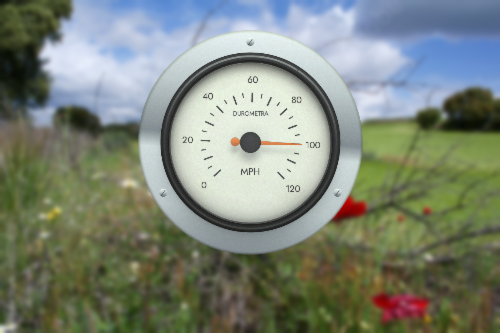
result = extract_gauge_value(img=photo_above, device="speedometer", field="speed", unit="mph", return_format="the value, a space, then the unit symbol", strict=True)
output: 100 mph
